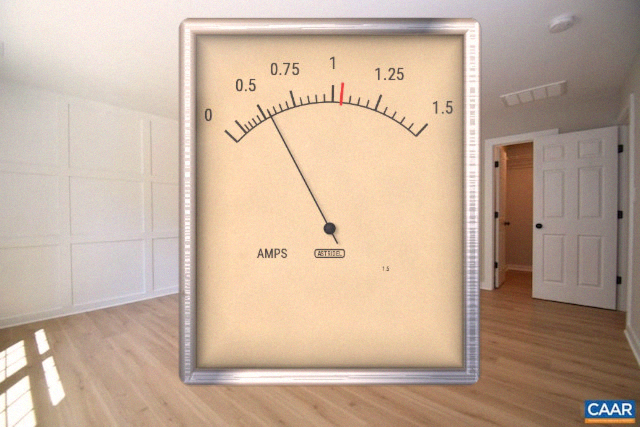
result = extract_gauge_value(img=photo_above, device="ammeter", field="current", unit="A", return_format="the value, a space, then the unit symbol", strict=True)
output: 0.55 A
